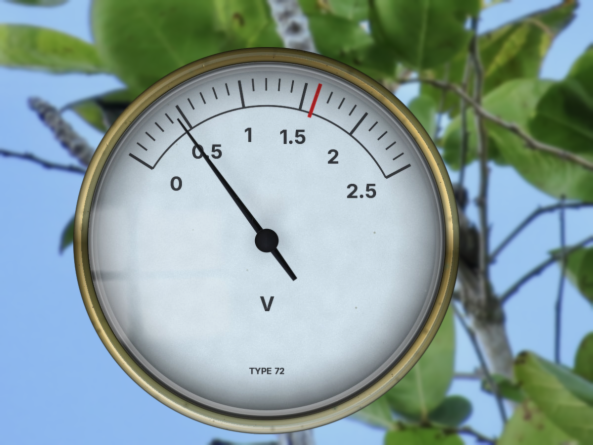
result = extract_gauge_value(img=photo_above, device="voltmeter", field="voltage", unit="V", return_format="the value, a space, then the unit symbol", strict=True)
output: 0.45 V
